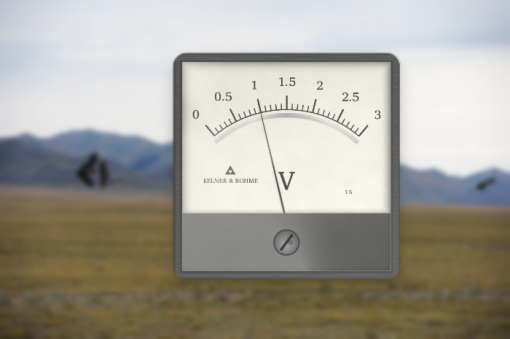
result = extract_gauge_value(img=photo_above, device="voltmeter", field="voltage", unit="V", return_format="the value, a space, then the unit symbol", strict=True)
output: 1 V
